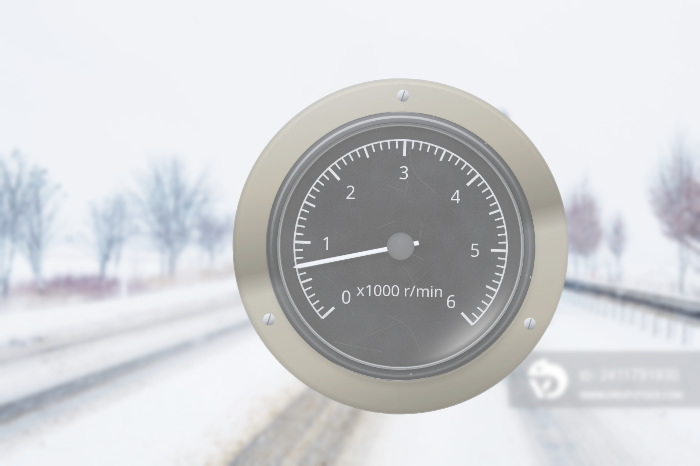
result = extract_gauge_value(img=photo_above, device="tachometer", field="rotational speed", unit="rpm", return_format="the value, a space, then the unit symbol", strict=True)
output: 700 rpm
